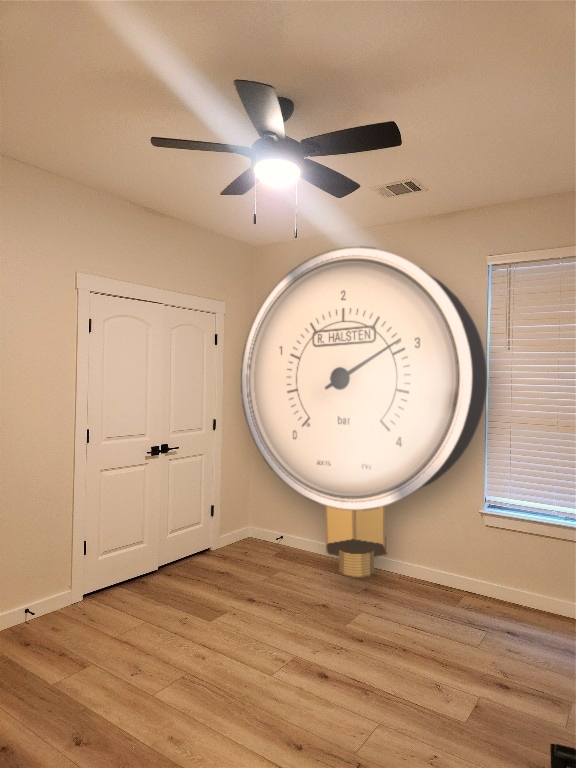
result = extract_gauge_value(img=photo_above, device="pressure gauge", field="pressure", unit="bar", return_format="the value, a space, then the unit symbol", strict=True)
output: 2.9 bar
